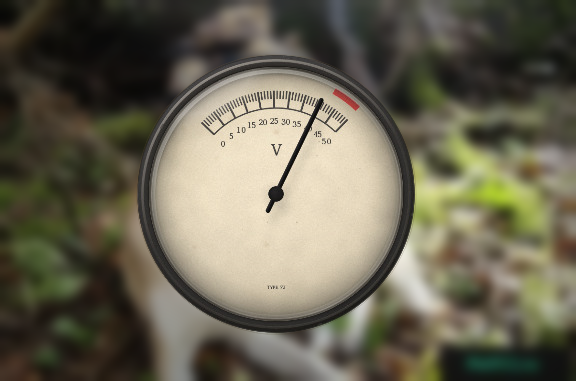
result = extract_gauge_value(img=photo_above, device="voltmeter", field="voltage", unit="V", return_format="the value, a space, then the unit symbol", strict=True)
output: 40 V
